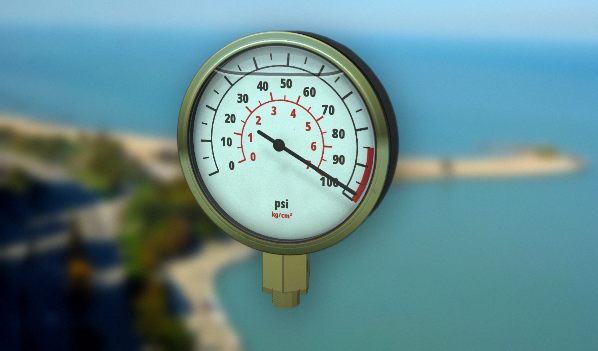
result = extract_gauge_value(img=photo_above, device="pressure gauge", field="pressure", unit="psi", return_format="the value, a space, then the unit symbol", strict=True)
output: 97.5 psi
